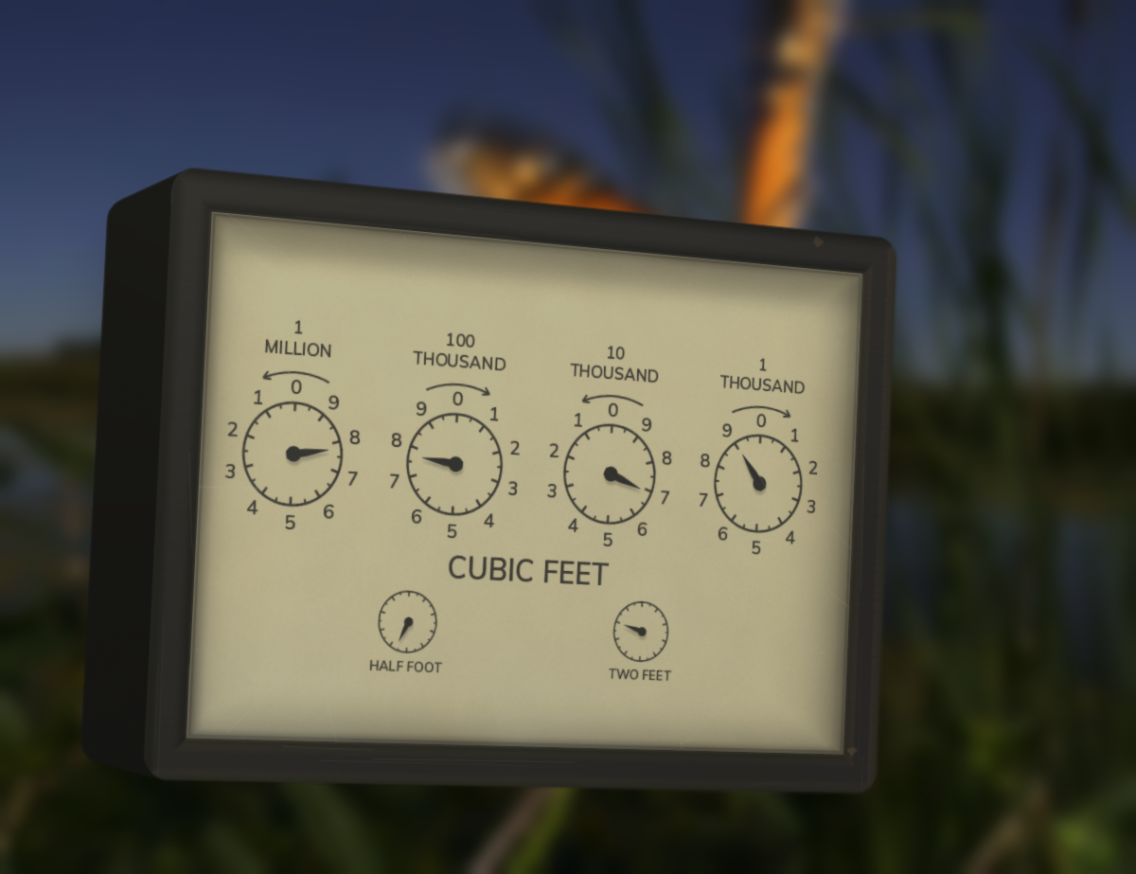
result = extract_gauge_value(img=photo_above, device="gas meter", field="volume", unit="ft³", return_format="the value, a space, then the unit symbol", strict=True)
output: 776900 ft³
